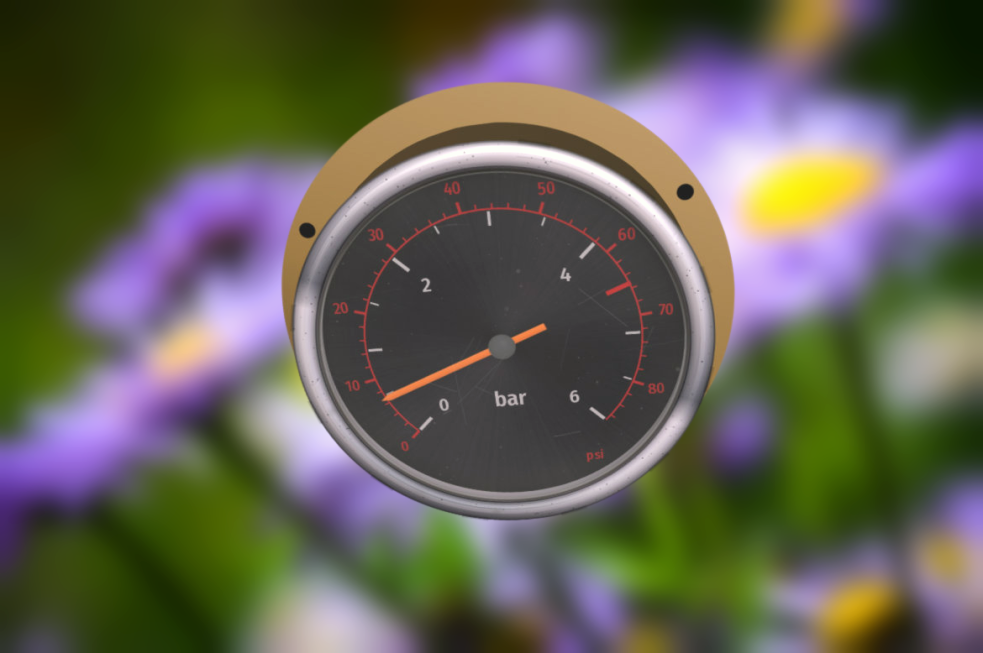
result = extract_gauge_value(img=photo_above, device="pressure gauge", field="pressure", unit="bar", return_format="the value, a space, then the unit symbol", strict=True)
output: 0.5 bar
